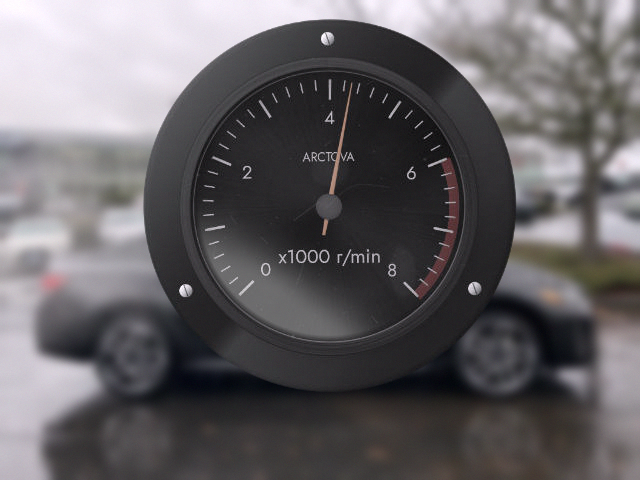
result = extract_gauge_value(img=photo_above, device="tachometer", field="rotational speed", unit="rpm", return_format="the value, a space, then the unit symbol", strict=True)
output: 4300 rpm
